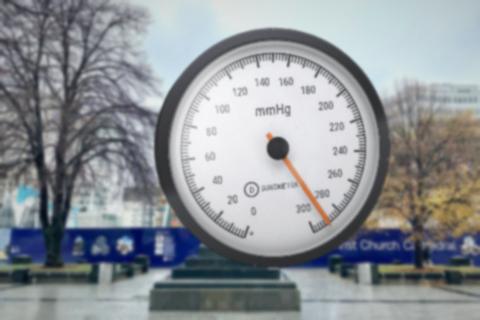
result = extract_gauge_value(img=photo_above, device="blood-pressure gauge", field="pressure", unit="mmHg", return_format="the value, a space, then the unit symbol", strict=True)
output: 290 mmHg
